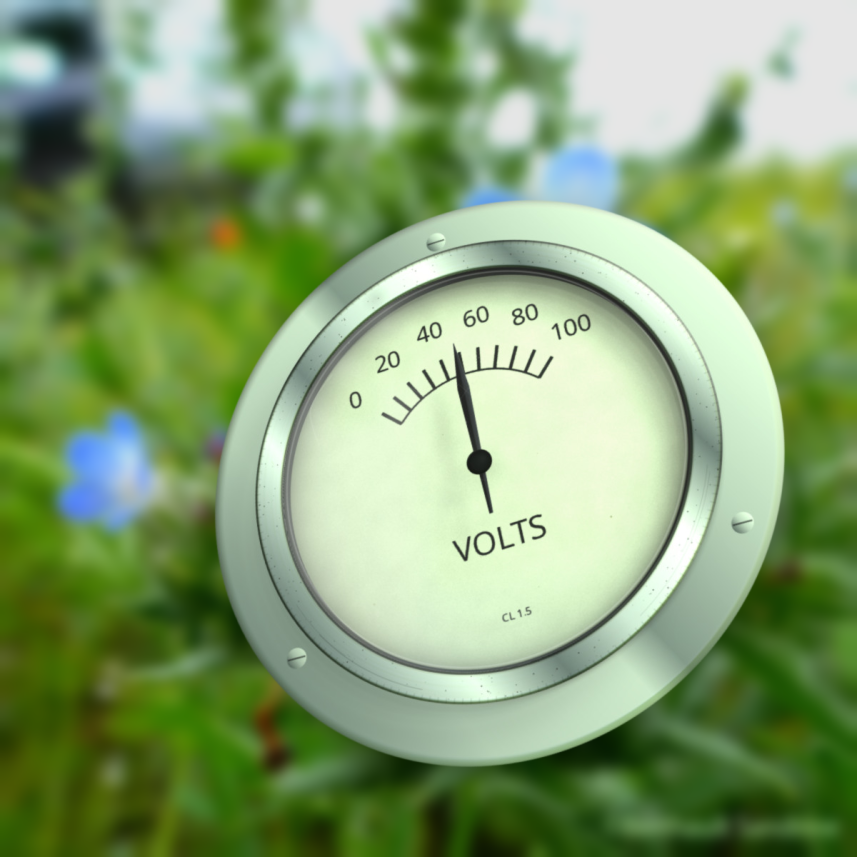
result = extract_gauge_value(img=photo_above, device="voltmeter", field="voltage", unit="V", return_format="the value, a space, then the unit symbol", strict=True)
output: 50 V
